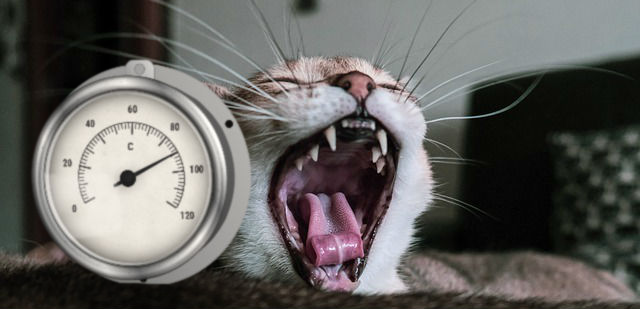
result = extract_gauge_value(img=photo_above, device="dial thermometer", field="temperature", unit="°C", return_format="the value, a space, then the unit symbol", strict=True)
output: 90 °C
